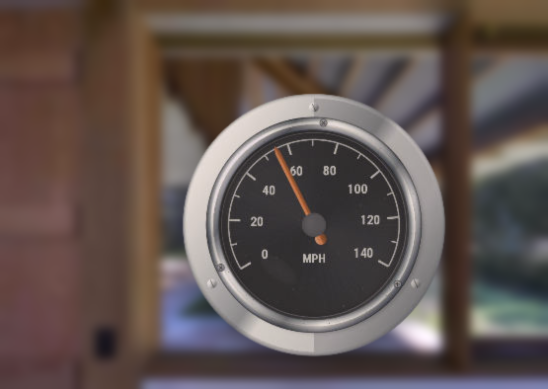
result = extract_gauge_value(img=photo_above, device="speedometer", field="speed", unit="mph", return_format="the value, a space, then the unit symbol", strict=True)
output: 55 mph
